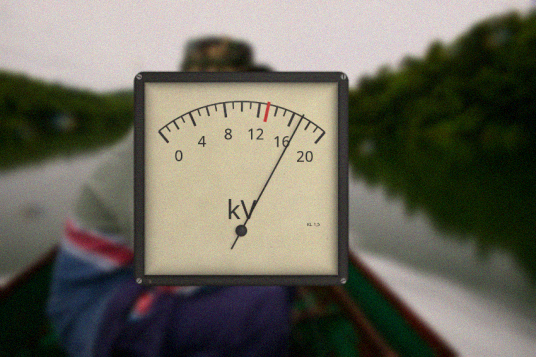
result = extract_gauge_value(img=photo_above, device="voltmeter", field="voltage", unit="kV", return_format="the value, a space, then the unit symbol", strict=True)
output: 17 kV
